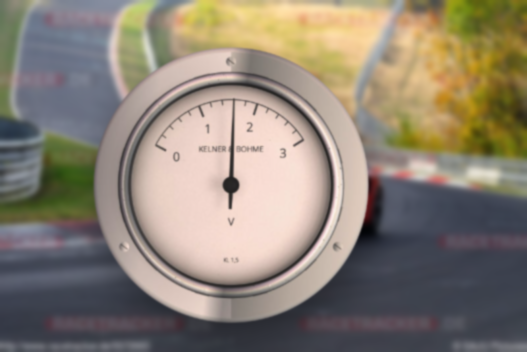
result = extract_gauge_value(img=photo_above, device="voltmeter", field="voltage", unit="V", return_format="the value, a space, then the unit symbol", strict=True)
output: 1.6 V
